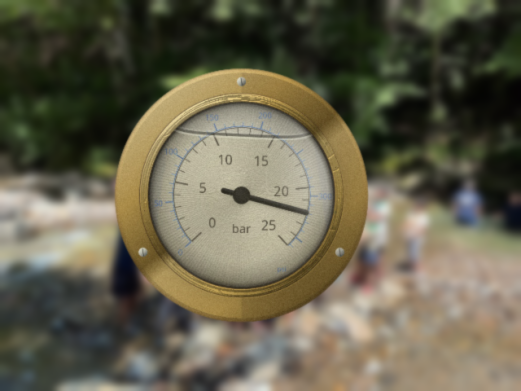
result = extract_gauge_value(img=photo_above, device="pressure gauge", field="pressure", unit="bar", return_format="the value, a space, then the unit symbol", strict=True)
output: 22 bar
